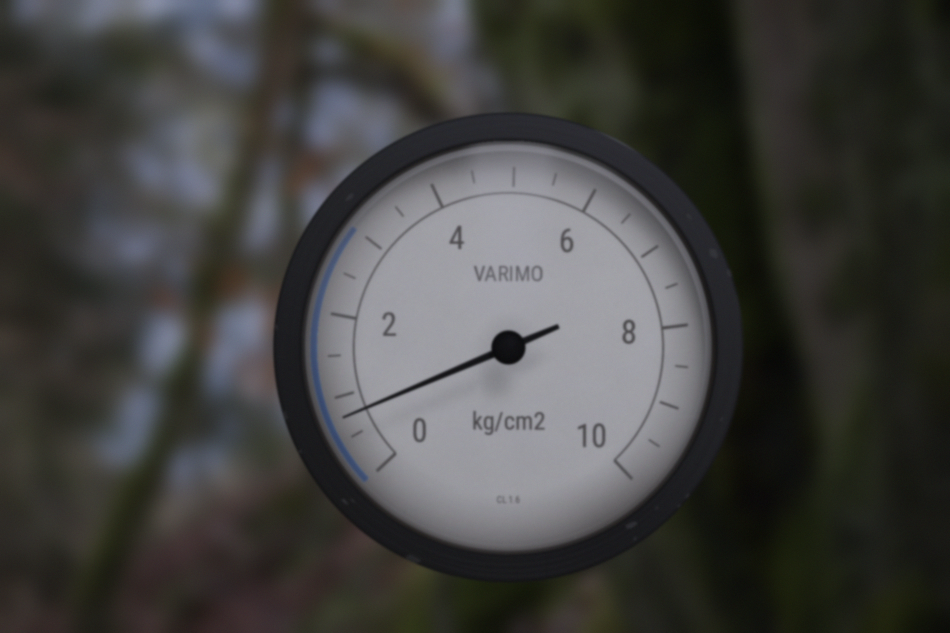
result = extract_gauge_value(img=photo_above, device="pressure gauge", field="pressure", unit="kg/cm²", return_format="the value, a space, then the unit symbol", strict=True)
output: 0.75 kg/cm²
